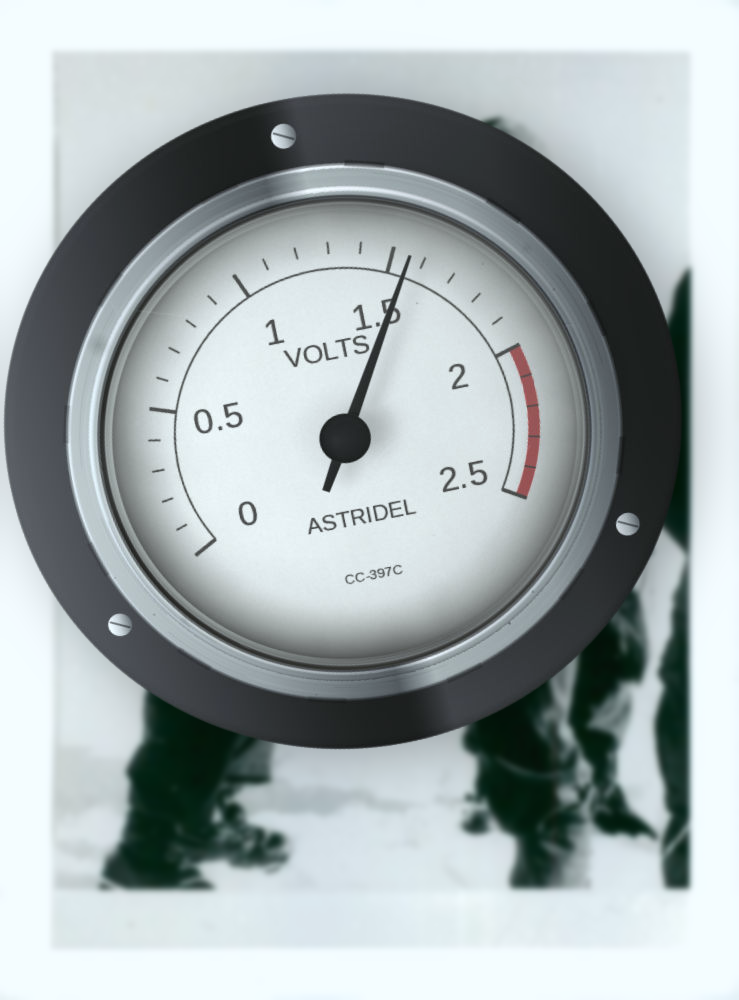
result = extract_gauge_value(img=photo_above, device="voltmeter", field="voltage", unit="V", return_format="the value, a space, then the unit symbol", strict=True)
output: 1.55 V
